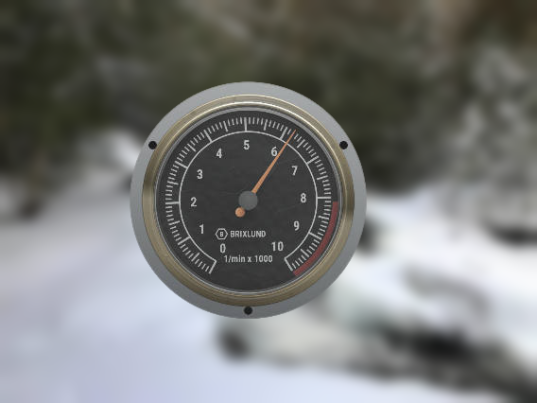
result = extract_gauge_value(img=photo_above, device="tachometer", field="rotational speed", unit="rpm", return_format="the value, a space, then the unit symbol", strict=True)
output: 6200 rpm
